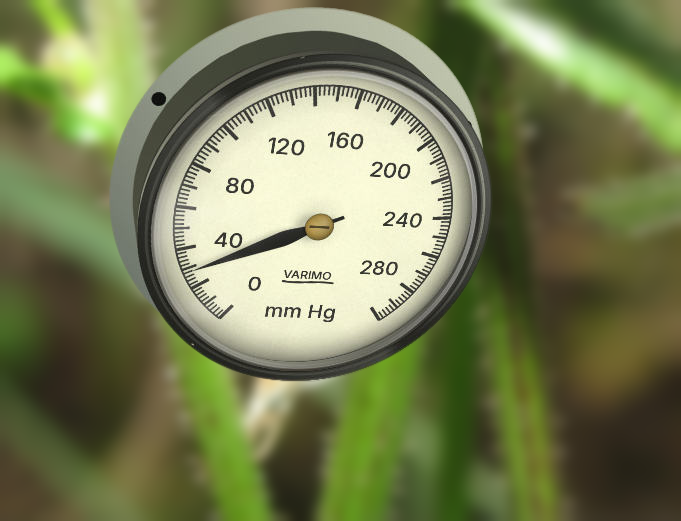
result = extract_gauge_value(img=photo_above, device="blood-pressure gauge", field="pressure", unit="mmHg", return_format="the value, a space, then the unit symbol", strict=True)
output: 30 mmHg
